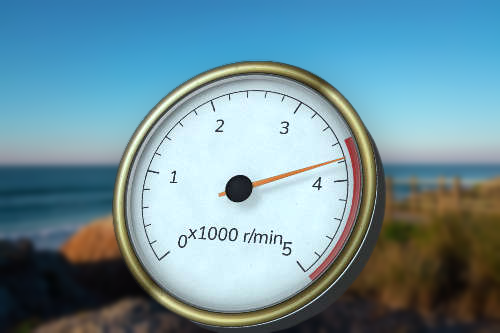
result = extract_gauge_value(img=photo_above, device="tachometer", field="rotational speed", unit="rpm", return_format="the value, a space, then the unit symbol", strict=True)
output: 3800 rpm
